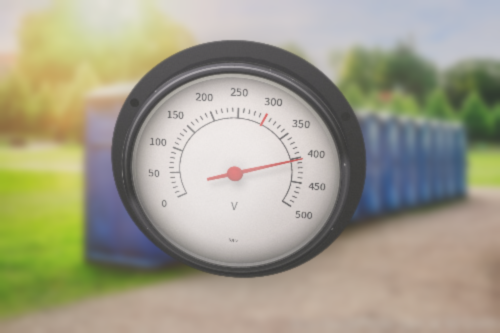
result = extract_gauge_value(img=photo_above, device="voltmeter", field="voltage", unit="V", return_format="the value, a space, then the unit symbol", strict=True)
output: 400 V
